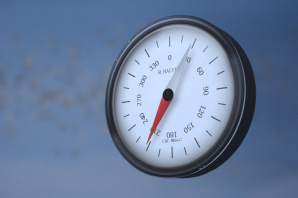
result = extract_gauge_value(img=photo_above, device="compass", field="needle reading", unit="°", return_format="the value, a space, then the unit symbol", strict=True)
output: 210 °
